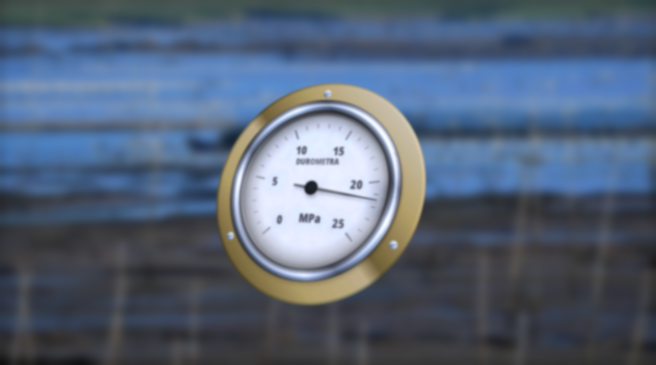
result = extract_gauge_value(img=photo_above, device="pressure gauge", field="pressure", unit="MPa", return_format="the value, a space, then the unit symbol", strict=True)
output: 21.5 MPa
